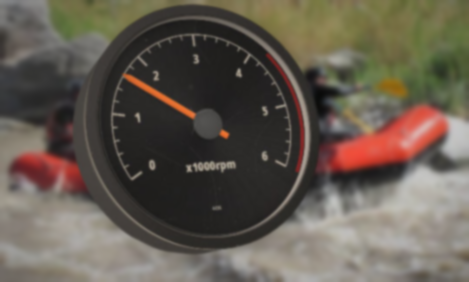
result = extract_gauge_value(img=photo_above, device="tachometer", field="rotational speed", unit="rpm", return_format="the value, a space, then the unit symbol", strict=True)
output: 1600 rpm
